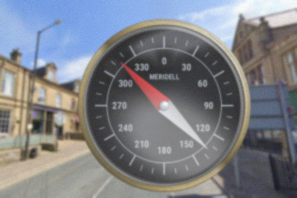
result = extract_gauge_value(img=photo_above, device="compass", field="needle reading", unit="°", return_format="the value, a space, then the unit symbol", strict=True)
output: 315 °
